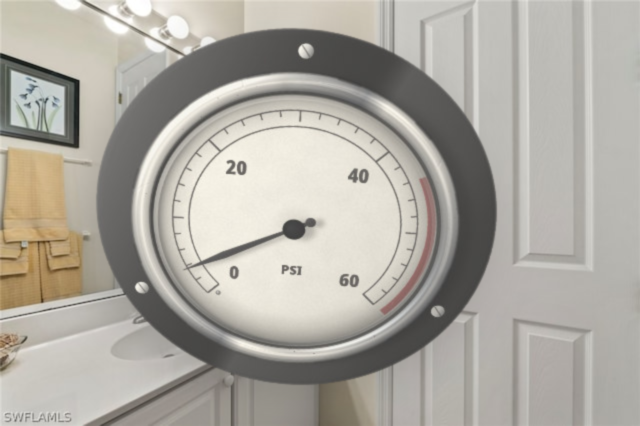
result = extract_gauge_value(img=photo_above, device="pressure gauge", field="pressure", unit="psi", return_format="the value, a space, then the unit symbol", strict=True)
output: 4 psi
